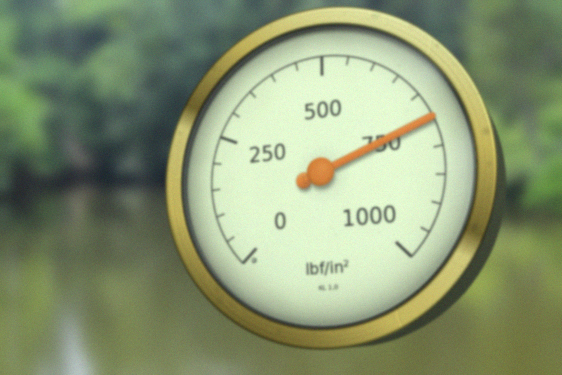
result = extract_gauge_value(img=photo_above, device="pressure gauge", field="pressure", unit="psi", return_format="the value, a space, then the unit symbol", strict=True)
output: 750 psi
